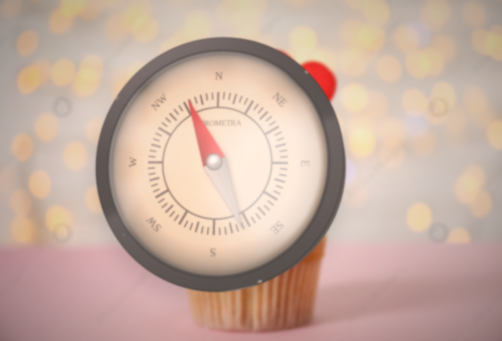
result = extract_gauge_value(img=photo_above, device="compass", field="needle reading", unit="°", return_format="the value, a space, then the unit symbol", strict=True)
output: 335 °
